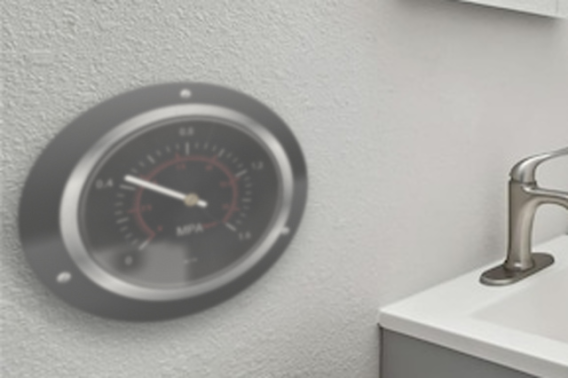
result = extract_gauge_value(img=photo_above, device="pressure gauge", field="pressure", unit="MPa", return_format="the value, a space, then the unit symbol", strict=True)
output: 0.45 MPa
